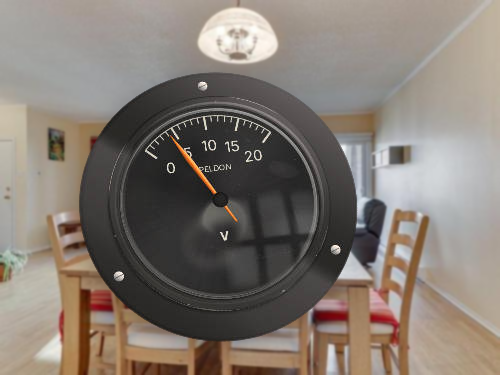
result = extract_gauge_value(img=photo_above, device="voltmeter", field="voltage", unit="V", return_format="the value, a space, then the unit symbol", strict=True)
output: 4 V
